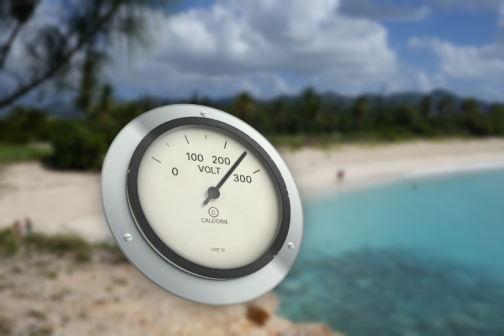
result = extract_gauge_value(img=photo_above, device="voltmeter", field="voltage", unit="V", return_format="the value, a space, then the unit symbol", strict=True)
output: 250 V
